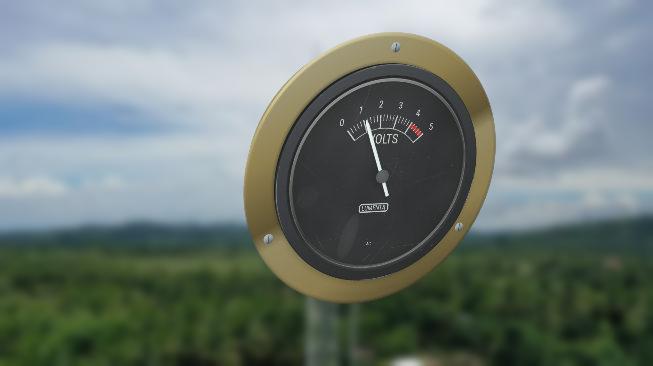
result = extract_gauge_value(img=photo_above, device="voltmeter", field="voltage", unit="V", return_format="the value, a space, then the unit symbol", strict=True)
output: 1 V
